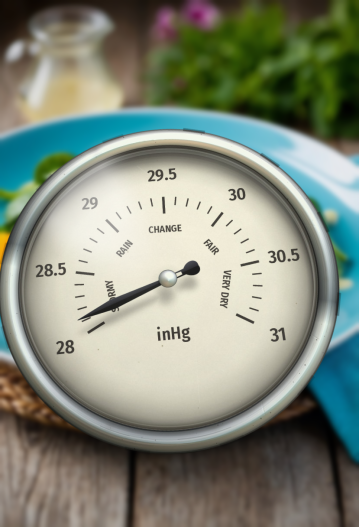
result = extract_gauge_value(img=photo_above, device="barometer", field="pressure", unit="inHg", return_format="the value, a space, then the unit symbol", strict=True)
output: 28.1 inHg
